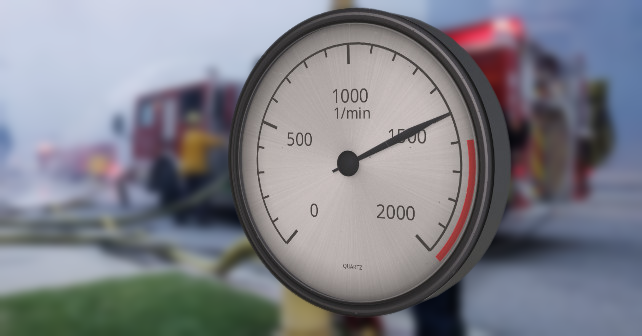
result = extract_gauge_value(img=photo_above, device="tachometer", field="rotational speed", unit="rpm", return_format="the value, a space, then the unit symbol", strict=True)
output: 1500 rpm
